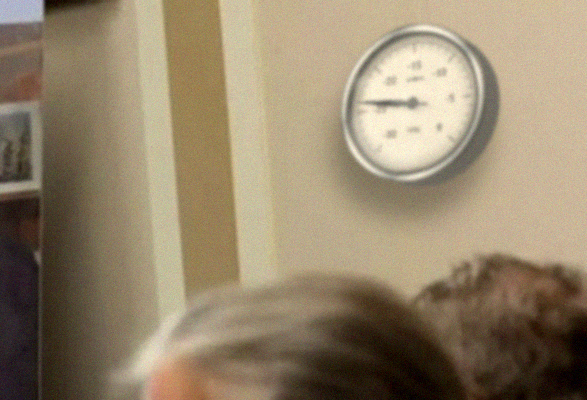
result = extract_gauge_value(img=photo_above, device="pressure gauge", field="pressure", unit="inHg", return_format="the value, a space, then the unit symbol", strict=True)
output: -24 inHg
